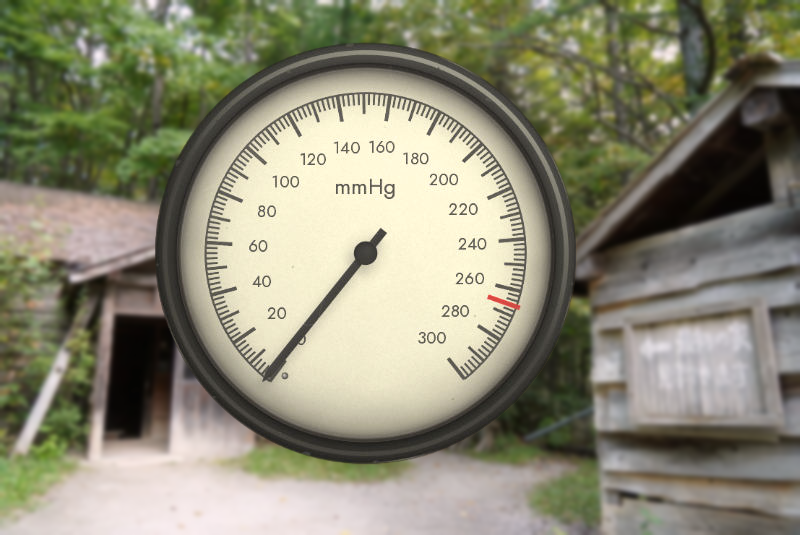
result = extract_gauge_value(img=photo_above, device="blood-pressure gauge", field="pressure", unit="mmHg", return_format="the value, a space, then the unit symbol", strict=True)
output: 2 mmHg
